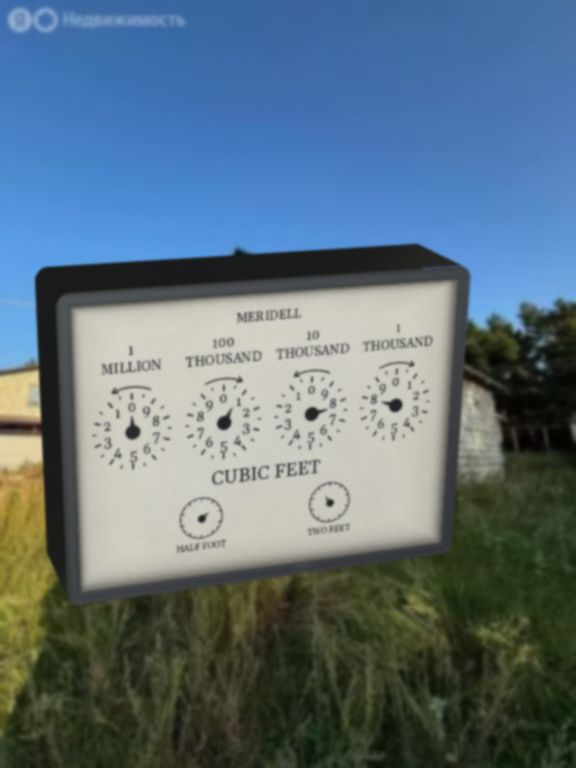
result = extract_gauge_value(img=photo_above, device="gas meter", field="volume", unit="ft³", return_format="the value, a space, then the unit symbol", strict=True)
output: 7800 ft³
